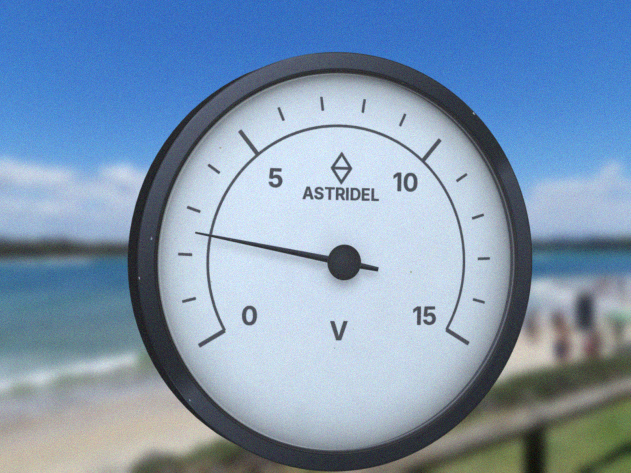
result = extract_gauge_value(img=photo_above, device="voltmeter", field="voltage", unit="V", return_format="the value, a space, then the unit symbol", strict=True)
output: 2.5 V
